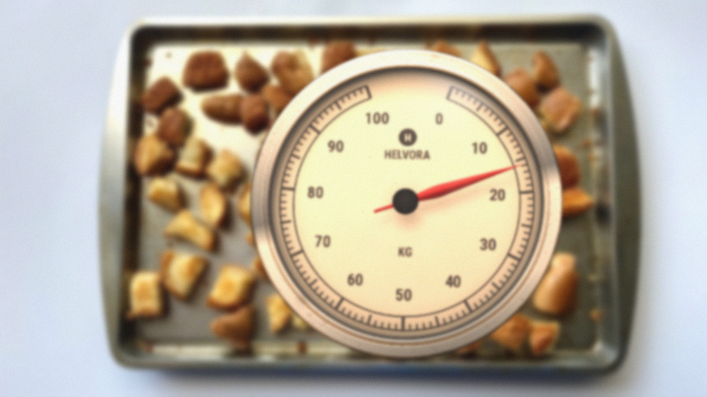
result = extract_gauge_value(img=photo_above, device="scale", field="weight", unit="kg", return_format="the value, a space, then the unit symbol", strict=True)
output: 16 kg
